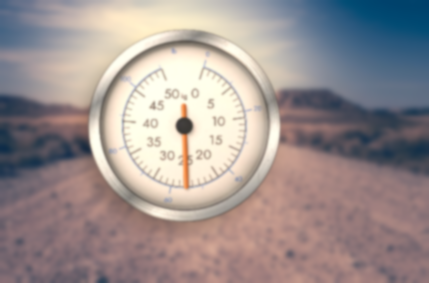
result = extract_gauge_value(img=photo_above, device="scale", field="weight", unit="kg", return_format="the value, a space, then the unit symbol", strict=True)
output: 25 kg
